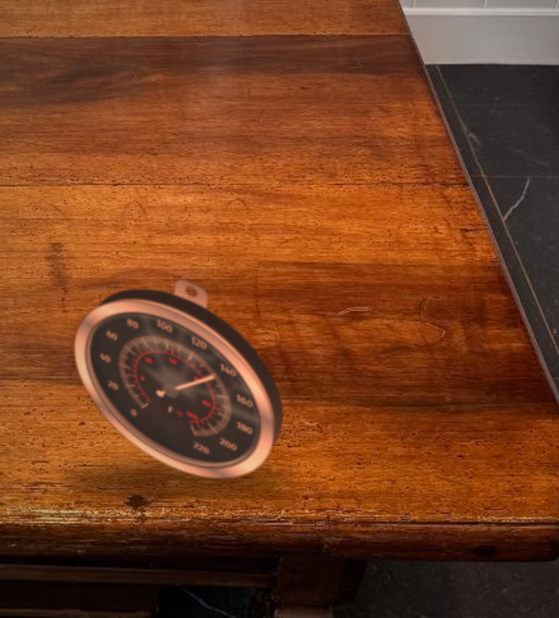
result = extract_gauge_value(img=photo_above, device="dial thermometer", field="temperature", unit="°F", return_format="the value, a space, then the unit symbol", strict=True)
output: 140 °F
